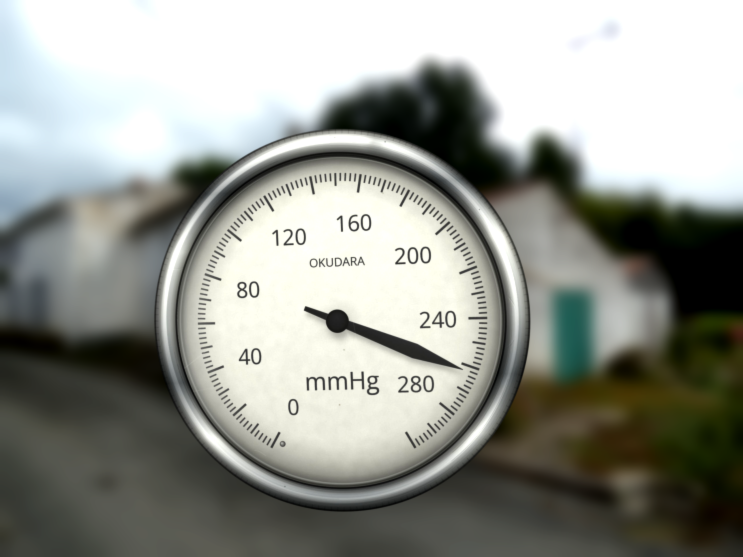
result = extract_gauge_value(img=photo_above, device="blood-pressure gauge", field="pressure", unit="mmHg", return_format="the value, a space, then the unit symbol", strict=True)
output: 262 mmHg
